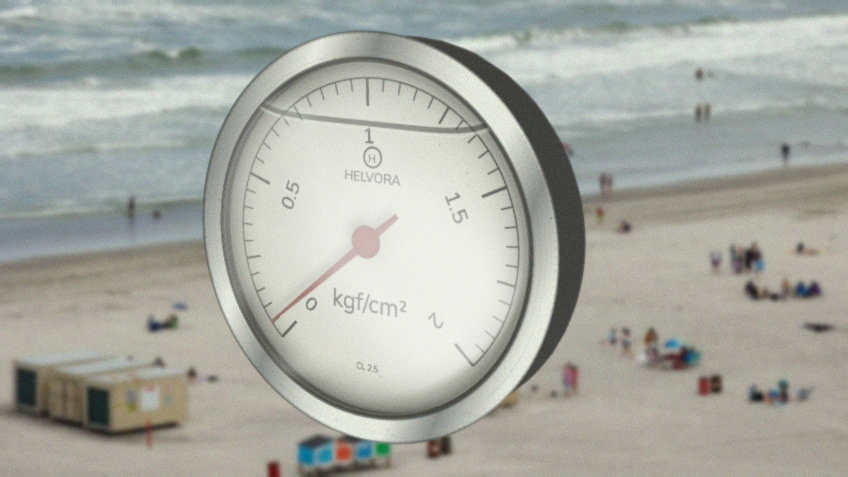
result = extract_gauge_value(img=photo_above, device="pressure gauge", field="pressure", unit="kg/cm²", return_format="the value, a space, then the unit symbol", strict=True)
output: 0.05 kg/cm²
